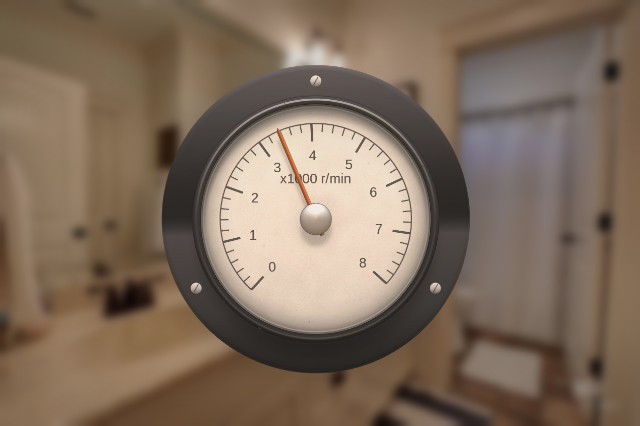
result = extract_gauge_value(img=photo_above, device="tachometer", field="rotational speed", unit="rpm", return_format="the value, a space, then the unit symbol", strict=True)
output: 3400 rpm
